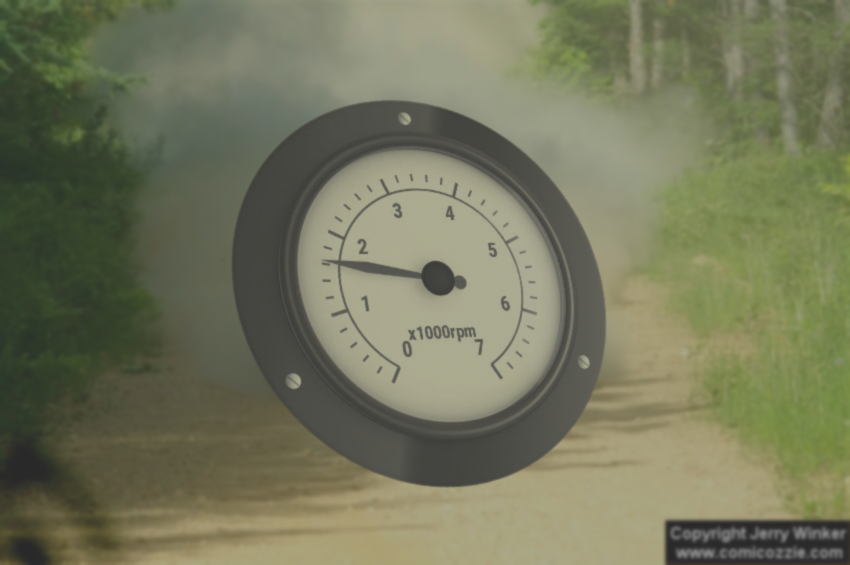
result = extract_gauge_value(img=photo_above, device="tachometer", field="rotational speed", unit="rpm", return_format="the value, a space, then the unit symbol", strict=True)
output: 1600 rpm
